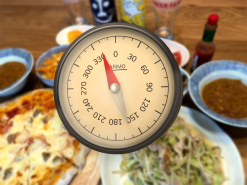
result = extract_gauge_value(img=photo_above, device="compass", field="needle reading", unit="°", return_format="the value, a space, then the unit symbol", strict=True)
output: 340 °
